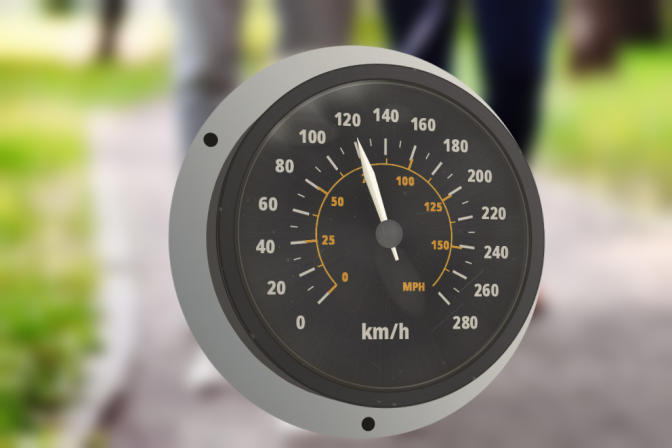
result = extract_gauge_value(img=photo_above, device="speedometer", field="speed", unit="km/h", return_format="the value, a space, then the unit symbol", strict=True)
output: 120 km/h
